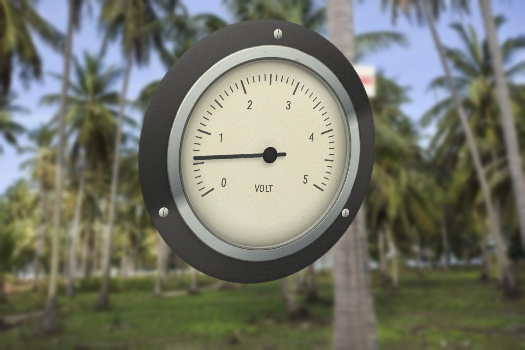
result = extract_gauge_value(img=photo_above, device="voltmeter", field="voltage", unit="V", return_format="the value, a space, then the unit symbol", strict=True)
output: 0.6 V
